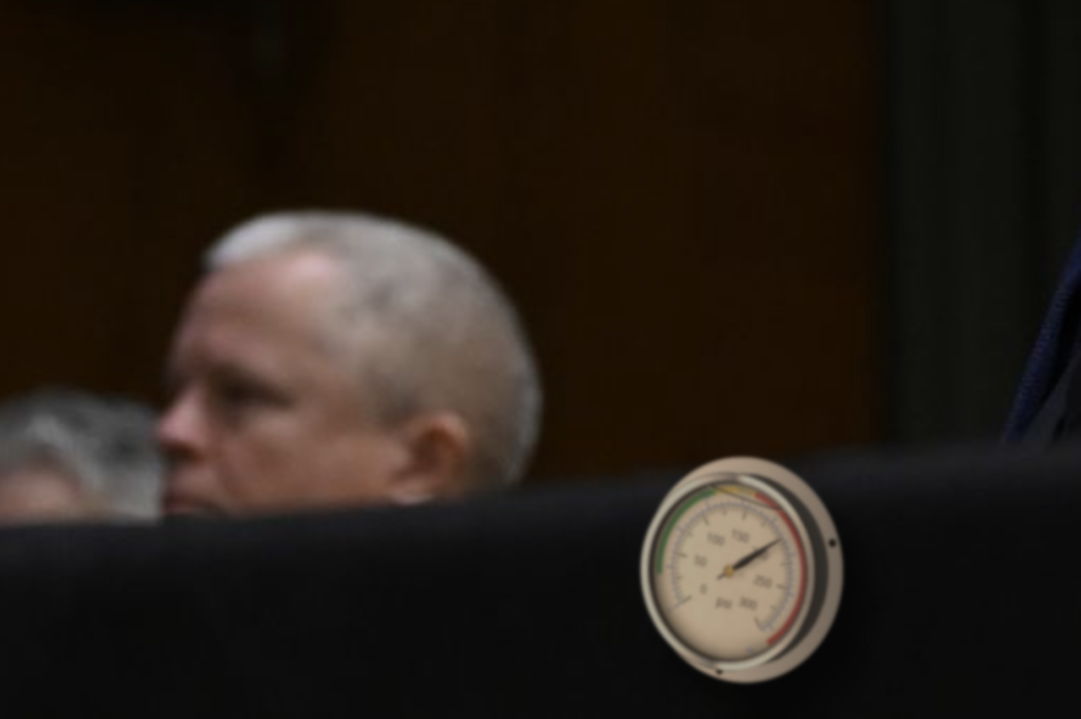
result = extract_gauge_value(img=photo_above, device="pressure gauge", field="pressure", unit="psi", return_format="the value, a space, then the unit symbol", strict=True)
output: 200 psi
